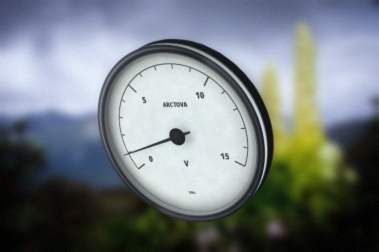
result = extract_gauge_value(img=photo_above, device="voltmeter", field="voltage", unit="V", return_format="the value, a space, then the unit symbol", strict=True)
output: 1 V
